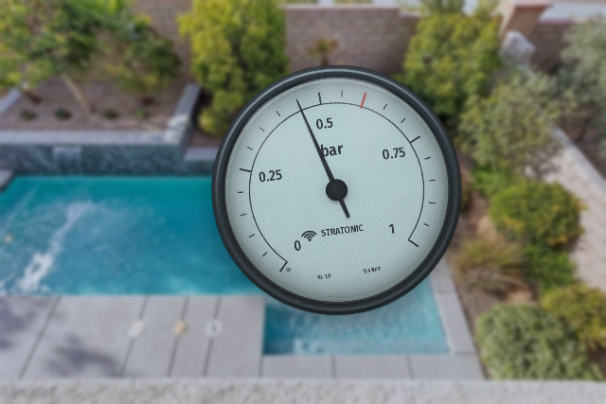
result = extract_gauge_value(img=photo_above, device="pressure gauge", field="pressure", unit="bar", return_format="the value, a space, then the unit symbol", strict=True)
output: 0.45 bar
